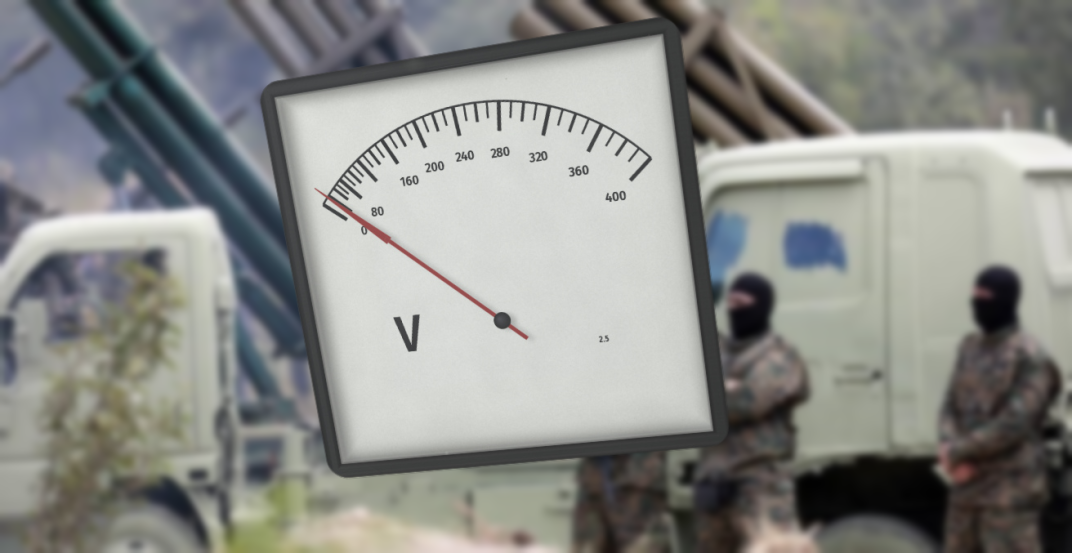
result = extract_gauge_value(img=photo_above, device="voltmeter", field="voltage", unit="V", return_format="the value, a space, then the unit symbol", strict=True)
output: 40 V
